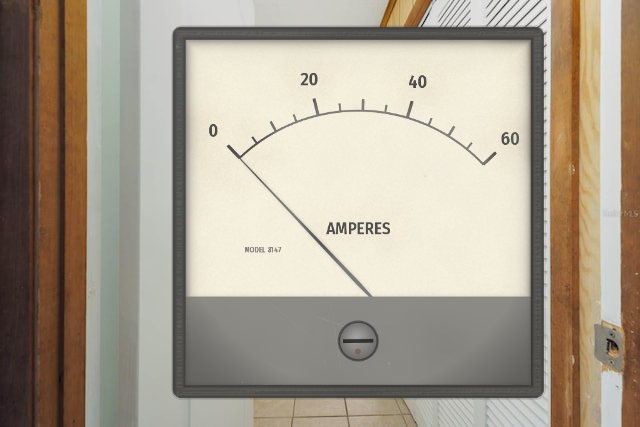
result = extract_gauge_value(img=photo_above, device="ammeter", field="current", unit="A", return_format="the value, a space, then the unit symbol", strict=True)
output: 0 A
